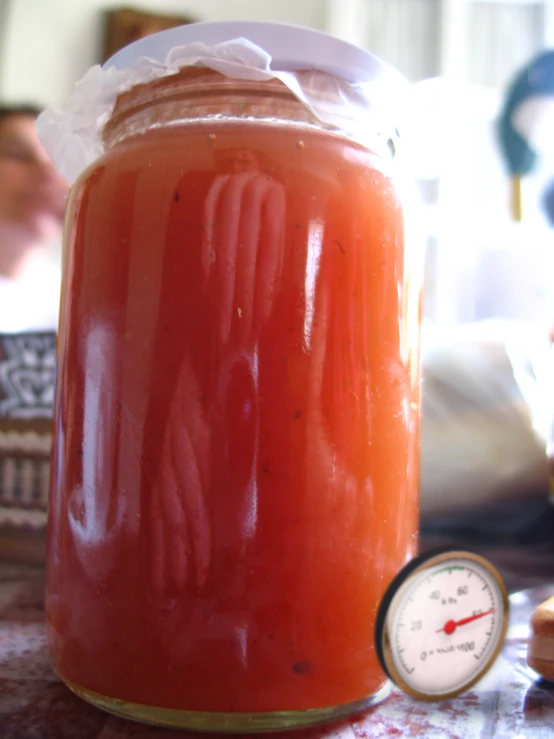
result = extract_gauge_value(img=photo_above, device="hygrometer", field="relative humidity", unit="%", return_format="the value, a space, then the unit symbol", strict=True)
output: 80 %
